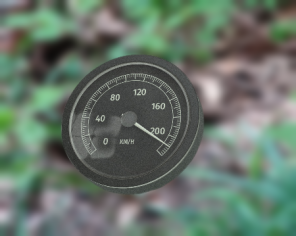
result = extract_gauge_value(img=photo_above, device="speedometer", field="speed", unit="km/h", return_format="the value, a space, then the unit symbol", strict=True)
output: 210 km/h
